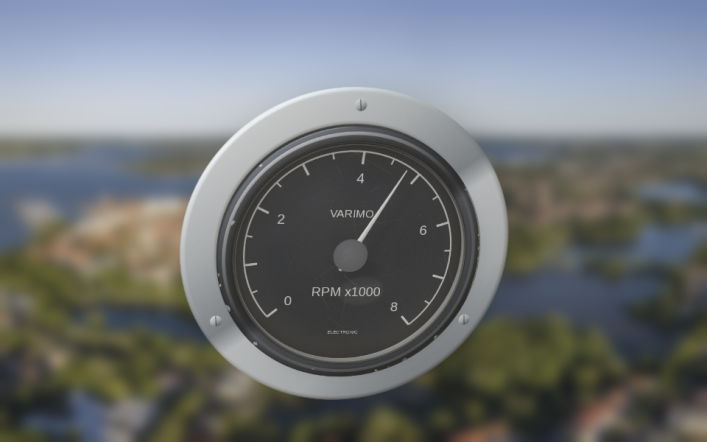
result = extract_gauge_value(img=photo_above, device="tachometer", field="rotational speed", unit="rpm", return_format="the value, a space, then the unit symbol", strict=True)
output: 4750 rpm
